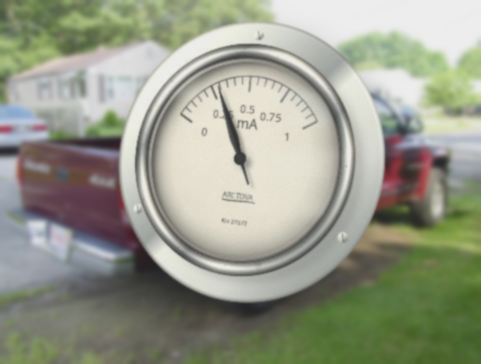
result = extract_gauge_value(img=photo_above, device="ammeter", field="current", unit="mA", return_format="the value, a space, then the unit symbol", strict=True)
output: 0.3 mA
